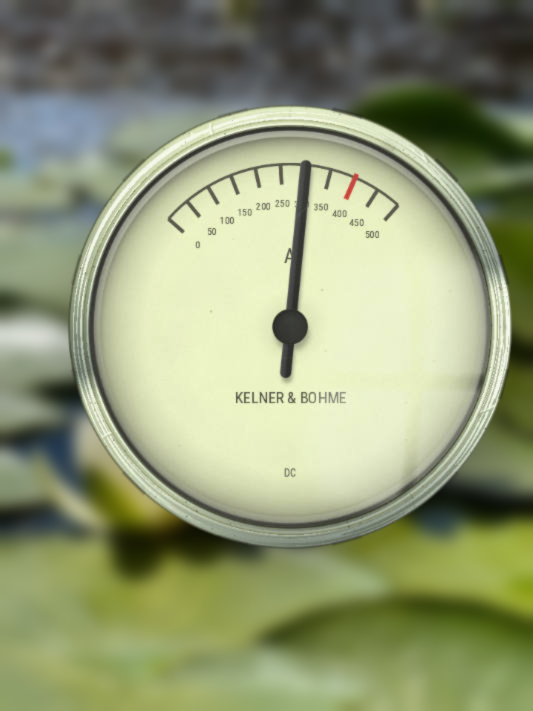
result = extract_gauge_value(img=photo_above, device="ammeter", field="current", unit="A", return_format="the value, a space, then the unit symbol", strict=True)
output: 300 A
